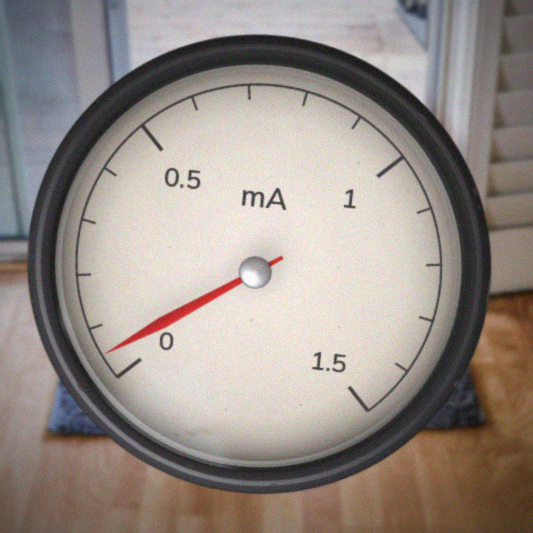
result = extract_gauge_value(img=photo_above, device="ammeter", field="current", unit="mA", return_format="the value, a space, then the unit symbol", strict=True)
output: 0.05 mA
